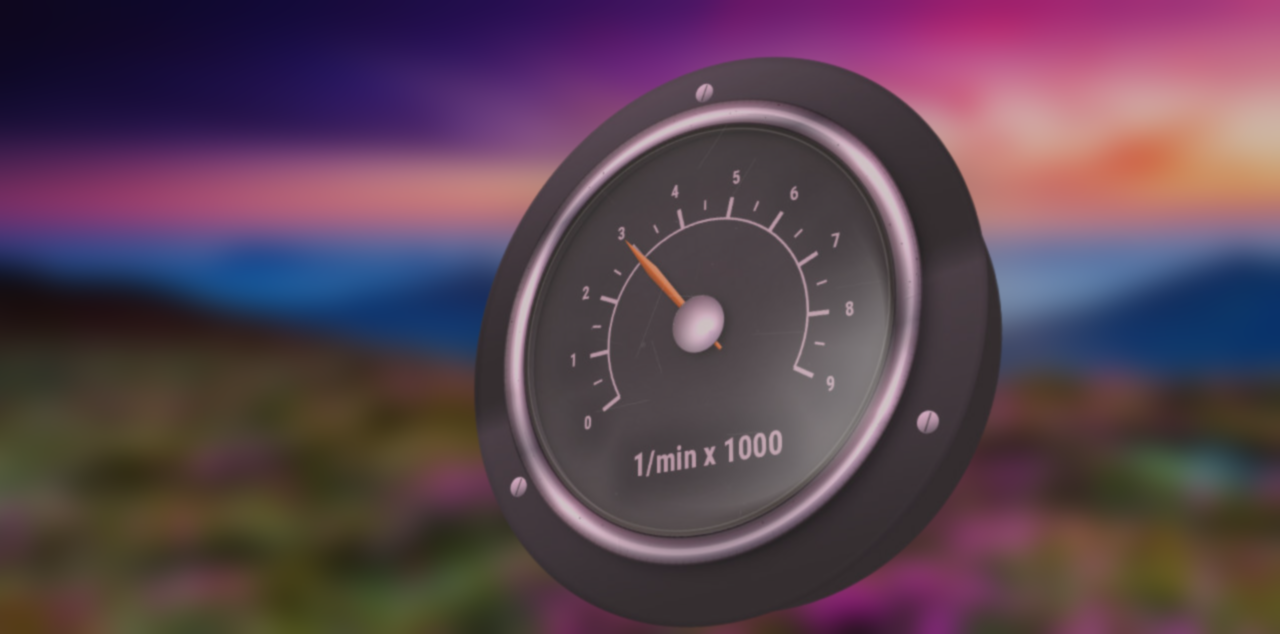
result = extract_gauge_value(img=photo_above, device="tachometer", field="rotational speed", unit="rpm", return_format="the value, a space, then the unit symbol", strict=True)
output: 3000 rpm
